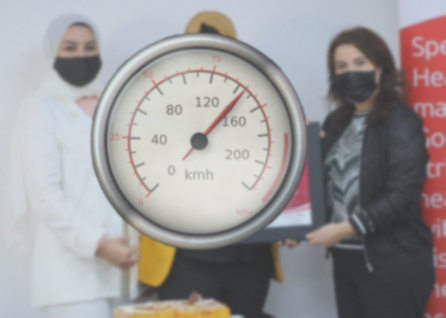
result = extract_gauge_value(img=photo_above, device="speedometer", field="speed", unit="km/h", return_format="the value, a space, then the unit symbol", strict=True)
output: 145 km/h
